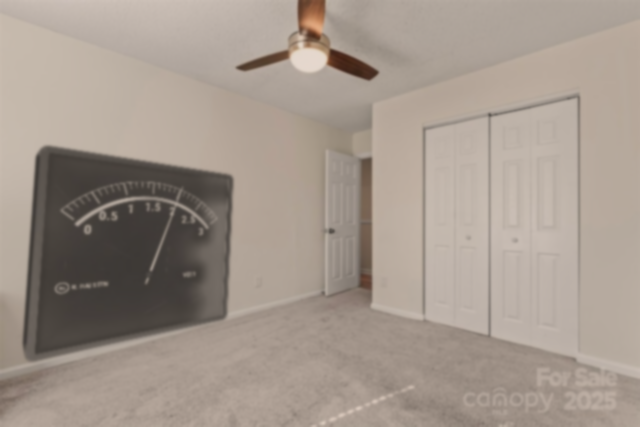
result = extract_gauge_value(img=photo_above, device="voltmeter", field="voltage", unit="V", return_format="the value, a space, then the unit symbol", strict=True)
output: 2 V
